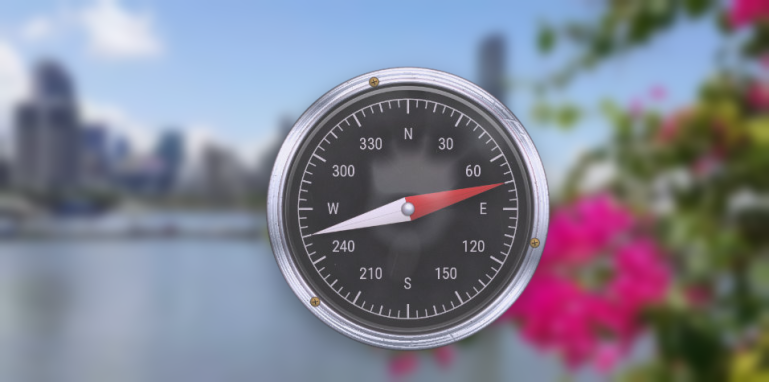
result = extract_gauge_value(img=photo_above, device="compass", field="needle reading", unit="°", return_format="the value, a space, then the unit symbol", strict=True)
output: 75 °
